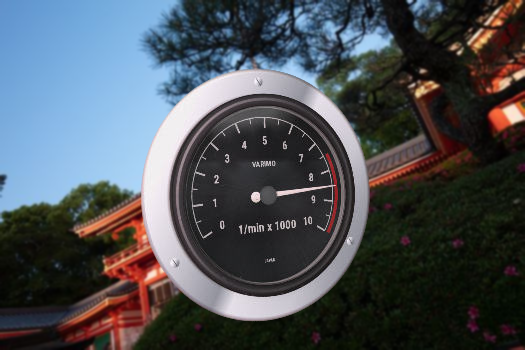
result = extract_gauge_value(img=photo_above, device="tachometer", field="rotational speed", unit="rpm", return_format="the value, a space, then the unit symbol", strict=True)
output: 8500 rpm
